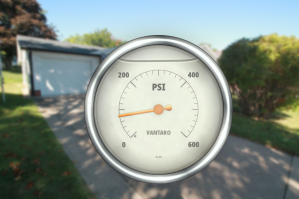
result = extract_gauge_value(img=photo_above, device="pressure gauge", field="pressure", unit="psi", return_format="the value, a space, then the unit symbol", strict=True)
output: 80 psi
